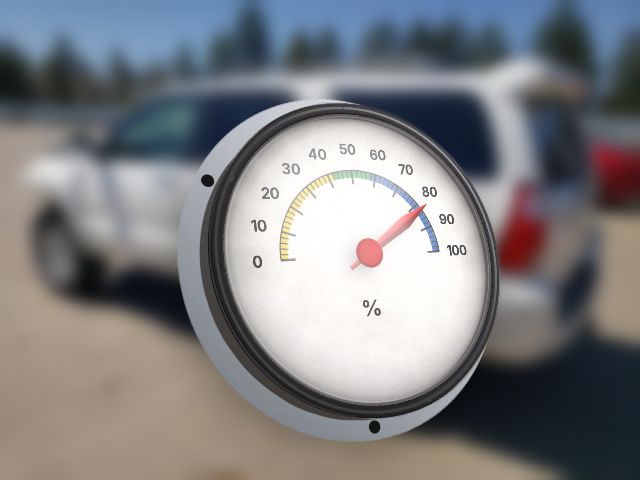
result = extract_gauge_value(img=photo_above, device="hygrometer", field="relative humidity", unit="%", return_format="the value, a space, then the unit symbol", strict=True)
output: 82 %
